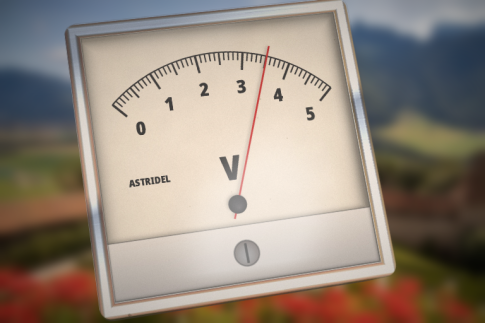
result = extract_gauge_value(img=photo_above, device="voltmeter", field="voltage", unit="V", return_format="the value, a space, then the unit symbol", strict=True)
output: 3.5 V
